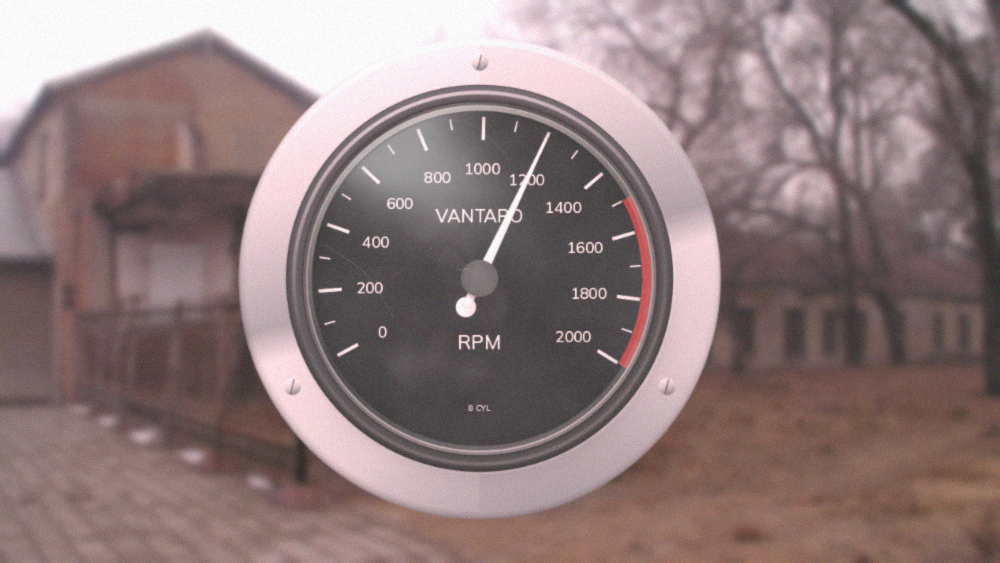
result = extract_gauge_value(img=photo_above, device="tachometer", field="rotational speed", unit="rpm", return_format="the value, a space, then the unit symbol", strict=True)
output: 1200 rpm
